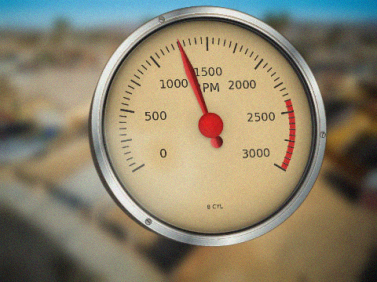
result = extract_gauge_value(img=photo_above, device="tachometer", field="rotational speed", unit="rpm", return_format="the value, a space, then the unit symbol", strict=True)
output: 1250 rpm
